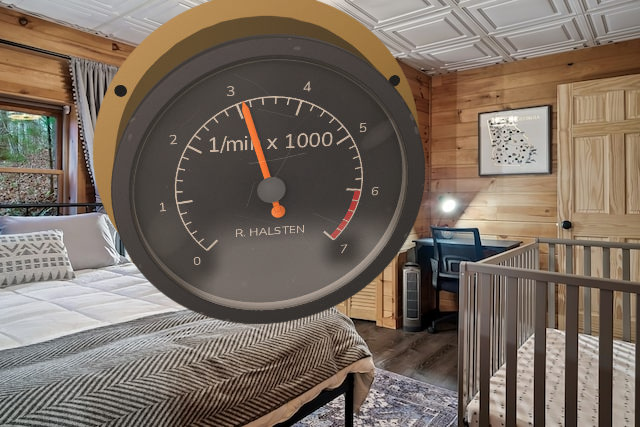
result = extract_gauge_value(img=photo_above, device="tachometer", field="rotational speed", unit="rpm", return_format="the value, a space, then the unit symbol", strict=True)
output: 3100 rpm
